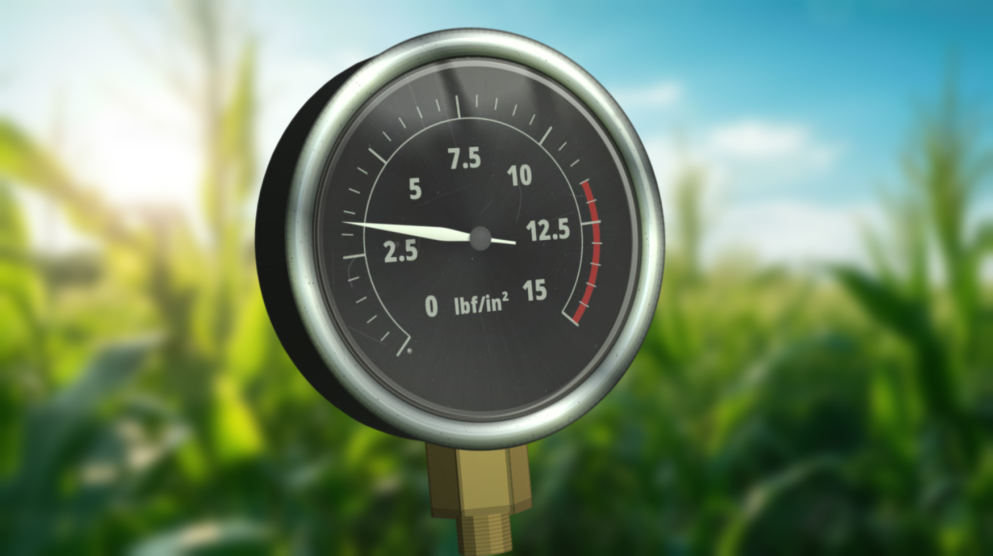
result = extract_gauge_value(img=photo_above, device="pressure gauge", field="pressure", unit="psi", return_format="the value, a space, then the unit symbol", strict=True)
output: 3.25 psi
